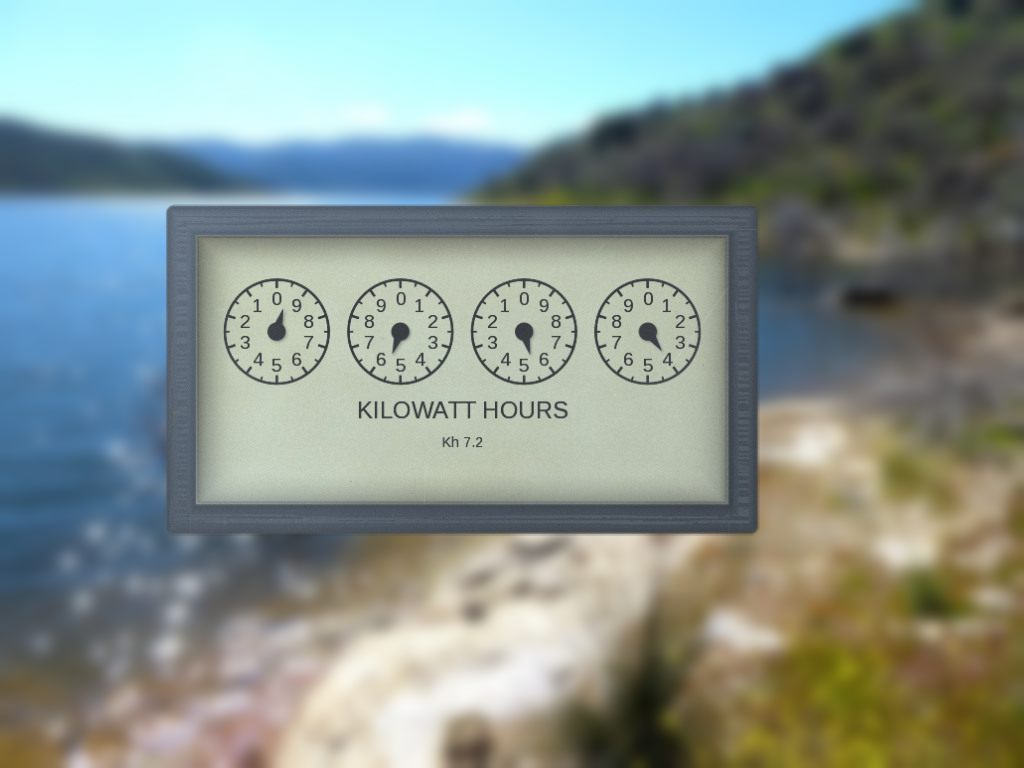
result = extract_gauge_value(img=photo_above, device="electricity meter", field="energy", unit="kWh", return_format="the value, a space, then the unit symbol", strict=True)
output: 9554 kWh
